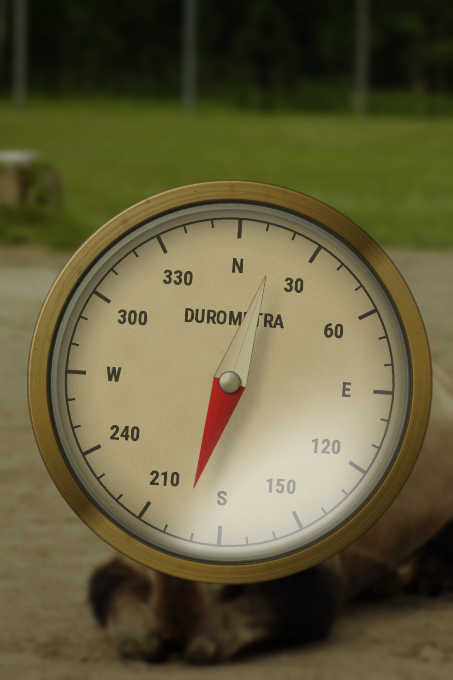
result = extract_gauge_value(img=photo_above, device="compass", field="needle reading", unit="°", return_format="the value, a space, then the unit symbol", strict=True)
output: 195 °
